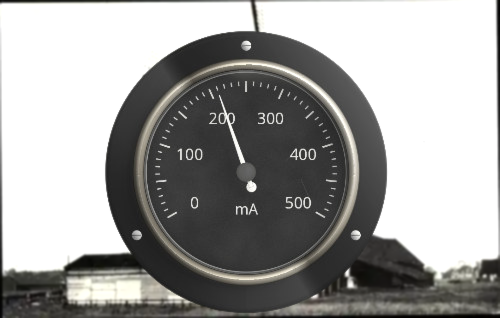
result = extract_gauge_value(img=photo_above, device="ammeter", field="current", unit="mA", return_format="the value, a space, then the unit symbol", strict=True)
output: 210 mA
